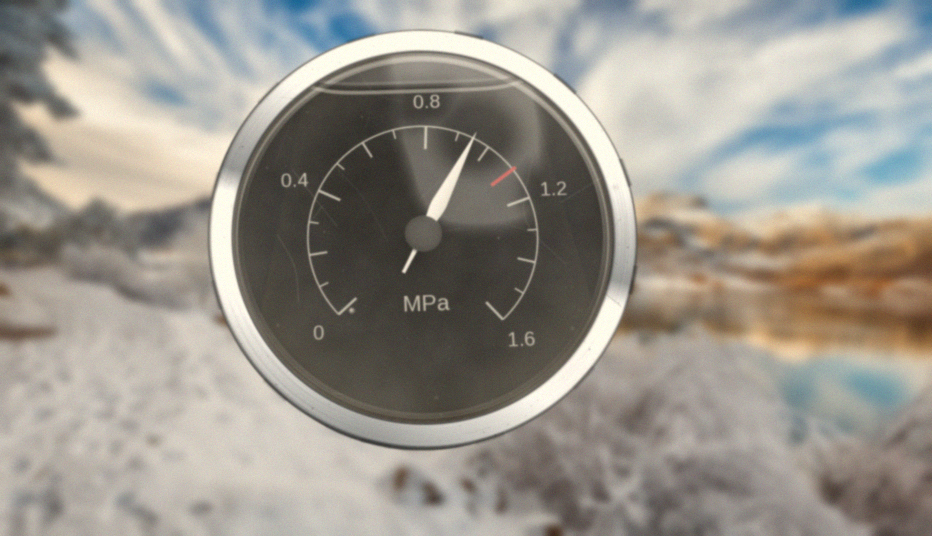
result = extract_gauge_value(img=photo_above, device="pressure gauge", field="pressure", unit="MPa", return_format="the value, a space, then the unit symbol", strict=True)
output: 0.95 MPa
